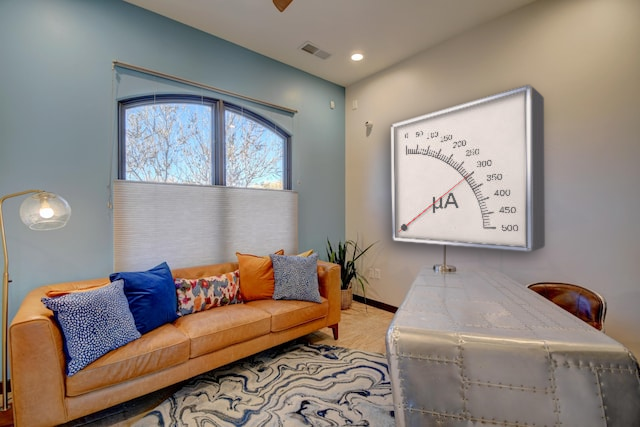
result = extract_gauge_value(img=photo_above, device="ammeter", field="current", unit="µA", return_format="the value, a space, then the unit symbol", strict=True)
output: 300 µA
